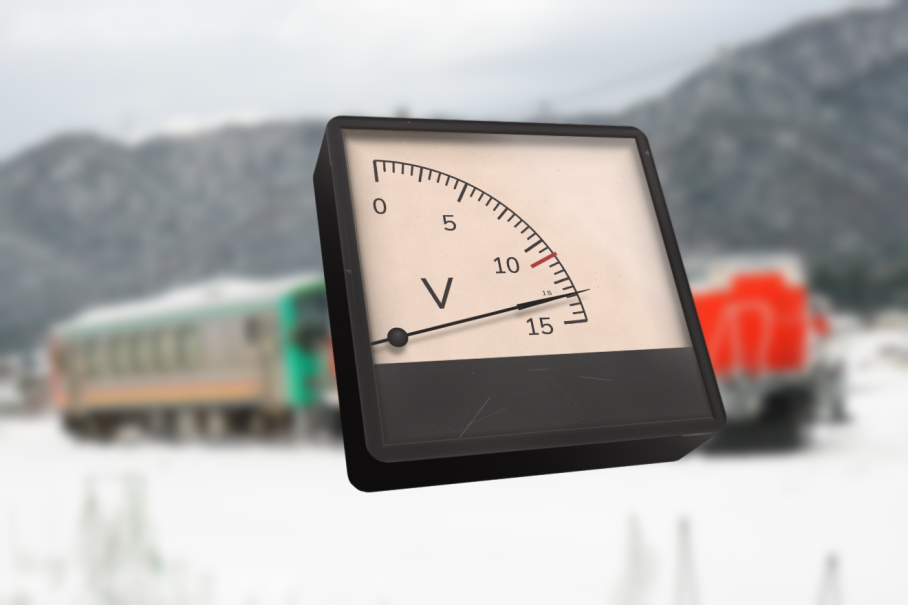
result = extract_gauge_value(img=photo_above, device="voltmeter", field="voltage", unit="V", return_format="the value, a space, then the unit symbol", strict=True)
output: 13.5 V
